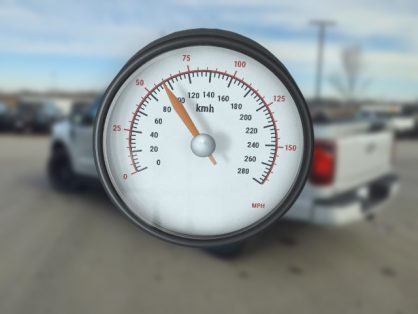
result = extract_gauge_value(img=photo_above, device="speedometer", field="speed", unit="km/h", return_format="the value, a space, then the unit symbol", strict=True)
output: 96 km/h
